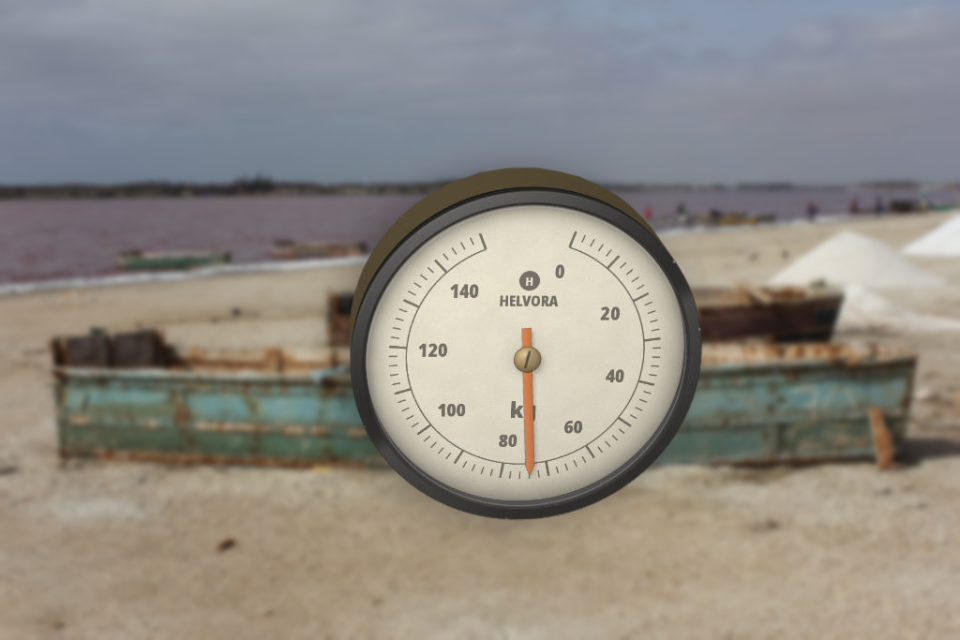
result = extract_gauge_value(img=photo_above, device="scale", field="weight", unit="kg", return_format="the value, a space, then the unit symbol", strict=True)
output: 74 kg
